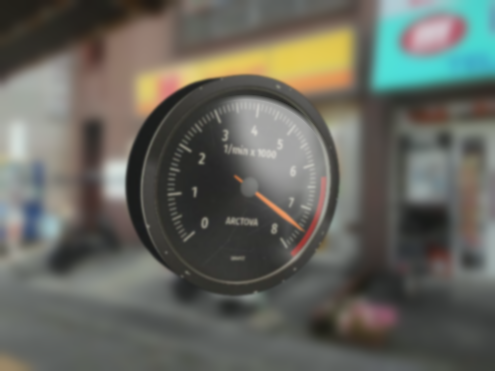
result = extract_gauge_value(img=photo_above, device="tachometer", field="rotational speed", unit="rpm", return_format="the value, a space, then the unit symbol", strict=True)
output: 7500 rpm
